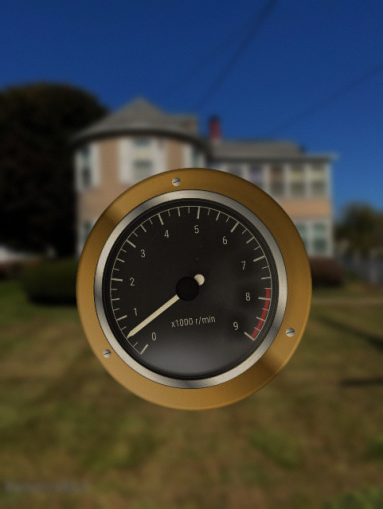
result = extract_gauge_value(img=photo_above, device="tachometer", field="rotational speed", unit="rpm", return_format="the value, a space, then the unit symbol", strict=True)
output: 500 rpm
